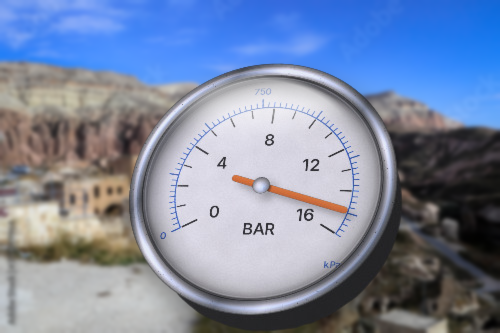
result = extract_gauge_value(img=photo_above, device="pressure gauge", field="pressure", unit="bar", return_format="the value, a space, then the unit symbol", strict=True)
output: 15 bar
